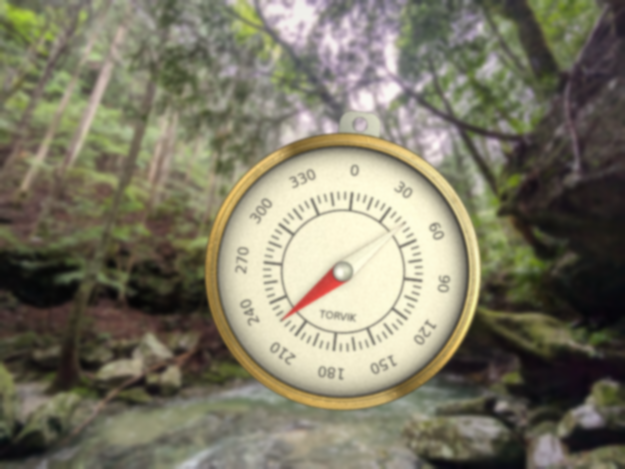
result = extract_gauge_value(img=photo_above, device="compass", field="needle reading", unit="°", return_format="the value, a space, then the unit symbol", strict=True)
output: 225 °
